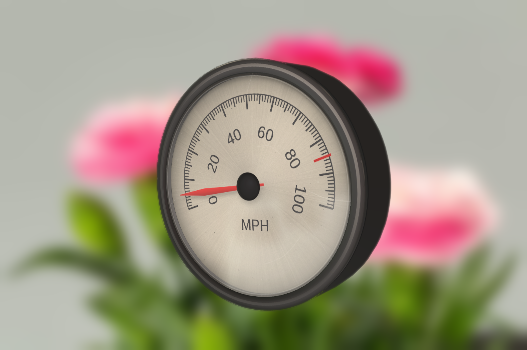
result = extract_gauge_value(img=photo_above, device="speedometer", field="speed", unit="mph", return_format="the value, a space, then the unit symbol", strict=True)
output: 5 mph
